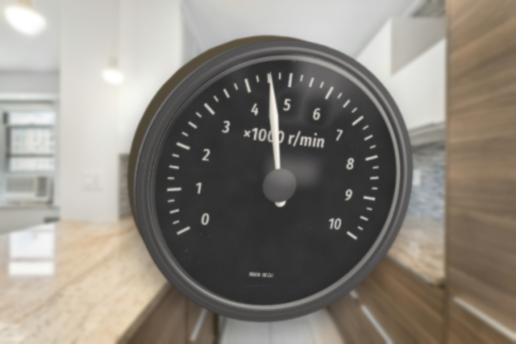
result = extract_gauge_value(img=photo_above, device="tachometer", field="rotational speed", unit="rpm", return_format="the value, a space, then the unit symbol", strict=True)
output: 4500 rpm
